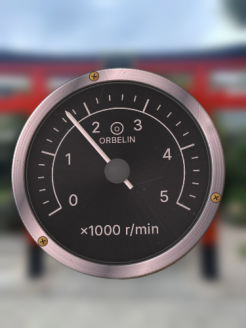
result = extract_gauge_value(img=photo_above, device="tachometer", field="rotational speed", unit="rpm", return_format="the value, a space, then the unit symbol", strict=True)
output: 1700 rpm
